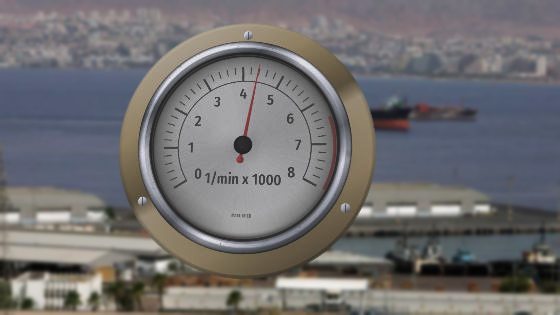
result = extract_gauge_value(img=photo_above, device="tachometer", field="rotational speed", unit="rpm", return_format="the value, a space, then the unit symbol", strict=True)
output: 4400 rpm
